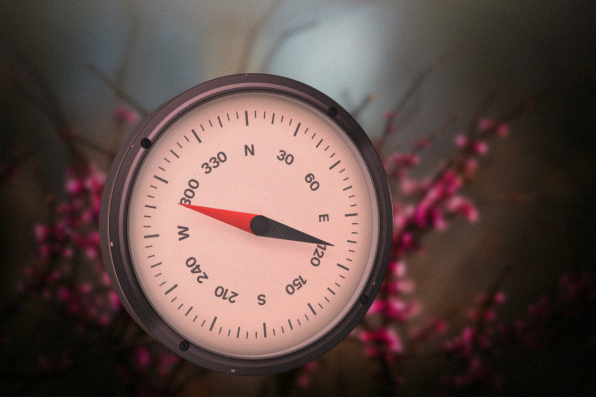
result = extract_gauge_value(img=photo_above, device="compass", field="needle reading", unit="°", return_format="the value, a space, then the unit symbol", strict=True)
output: 290 °
